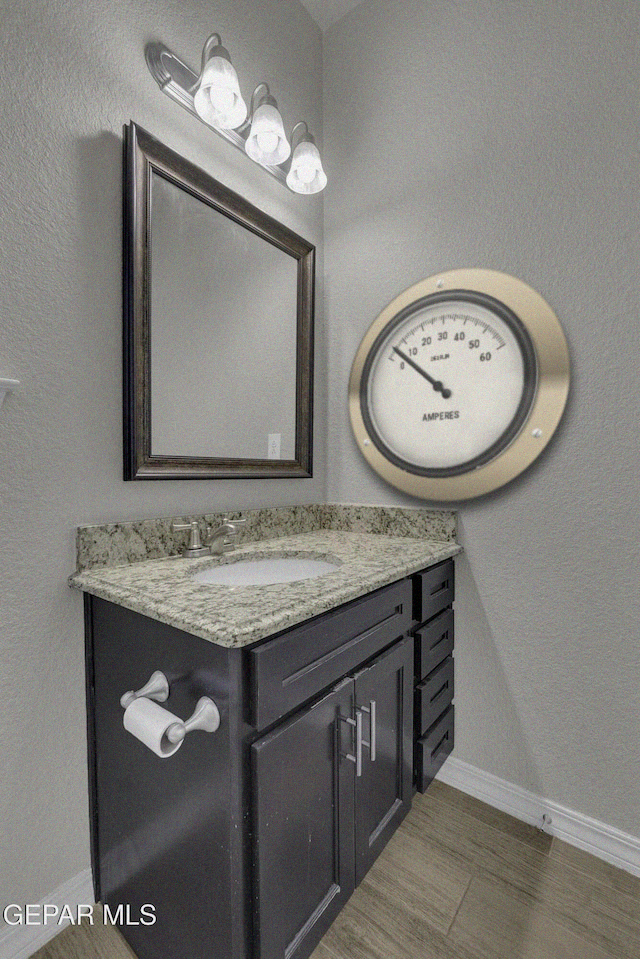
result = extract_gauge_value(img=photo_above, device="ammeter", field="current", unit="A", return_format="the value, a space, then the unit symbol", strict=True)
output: 5 A
